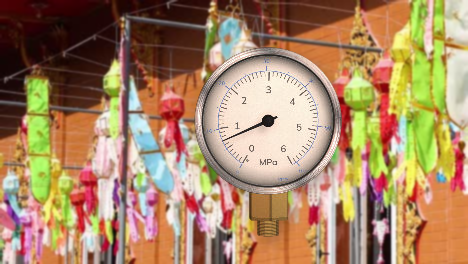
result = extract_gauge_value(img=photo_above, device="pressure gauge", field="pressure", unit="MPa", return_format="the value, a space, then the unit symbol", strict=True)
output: 0.7 MPa
